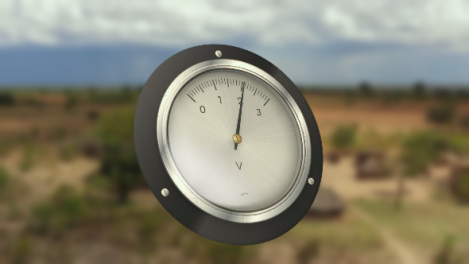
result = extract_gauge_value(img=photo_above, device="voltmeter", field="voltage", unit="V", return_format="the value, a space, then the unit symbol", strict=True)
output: 2 V
